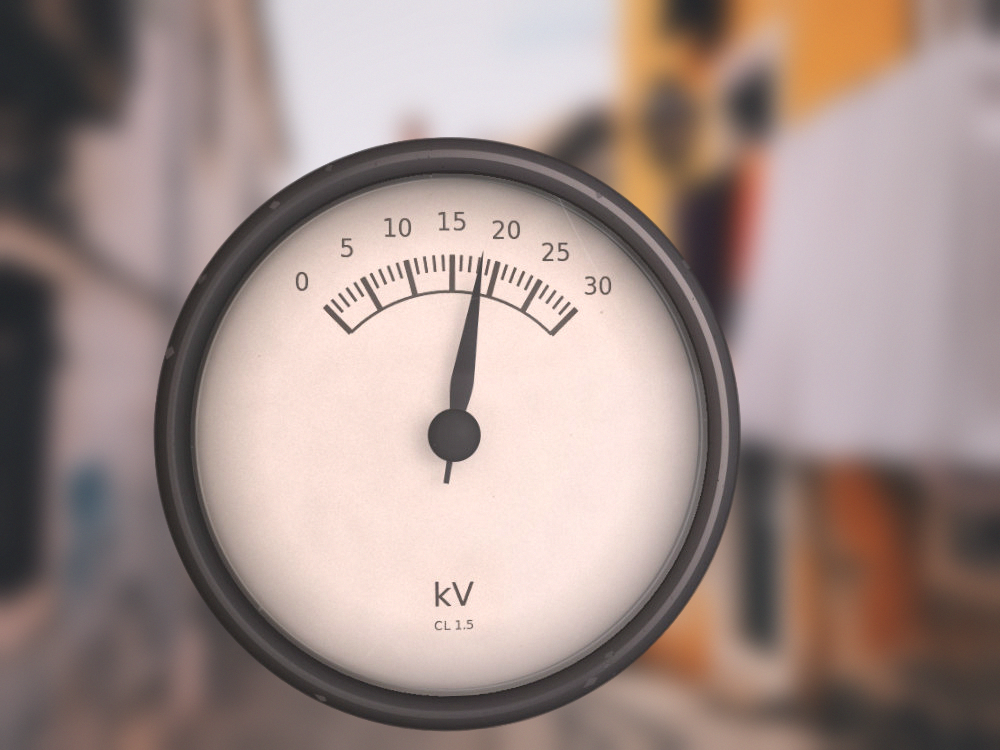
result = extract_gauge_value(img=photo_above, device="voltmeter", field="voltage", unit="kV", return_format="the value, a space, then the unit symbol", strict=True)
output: 18 kV
